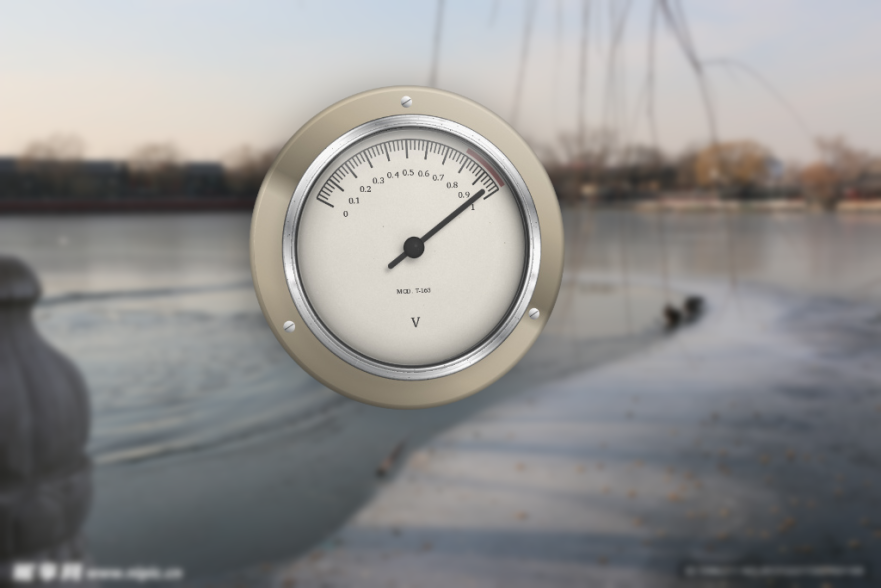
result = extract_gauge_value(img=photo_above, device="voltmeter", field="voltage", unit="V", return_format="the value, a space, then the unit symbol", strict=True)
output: 0.96 V
